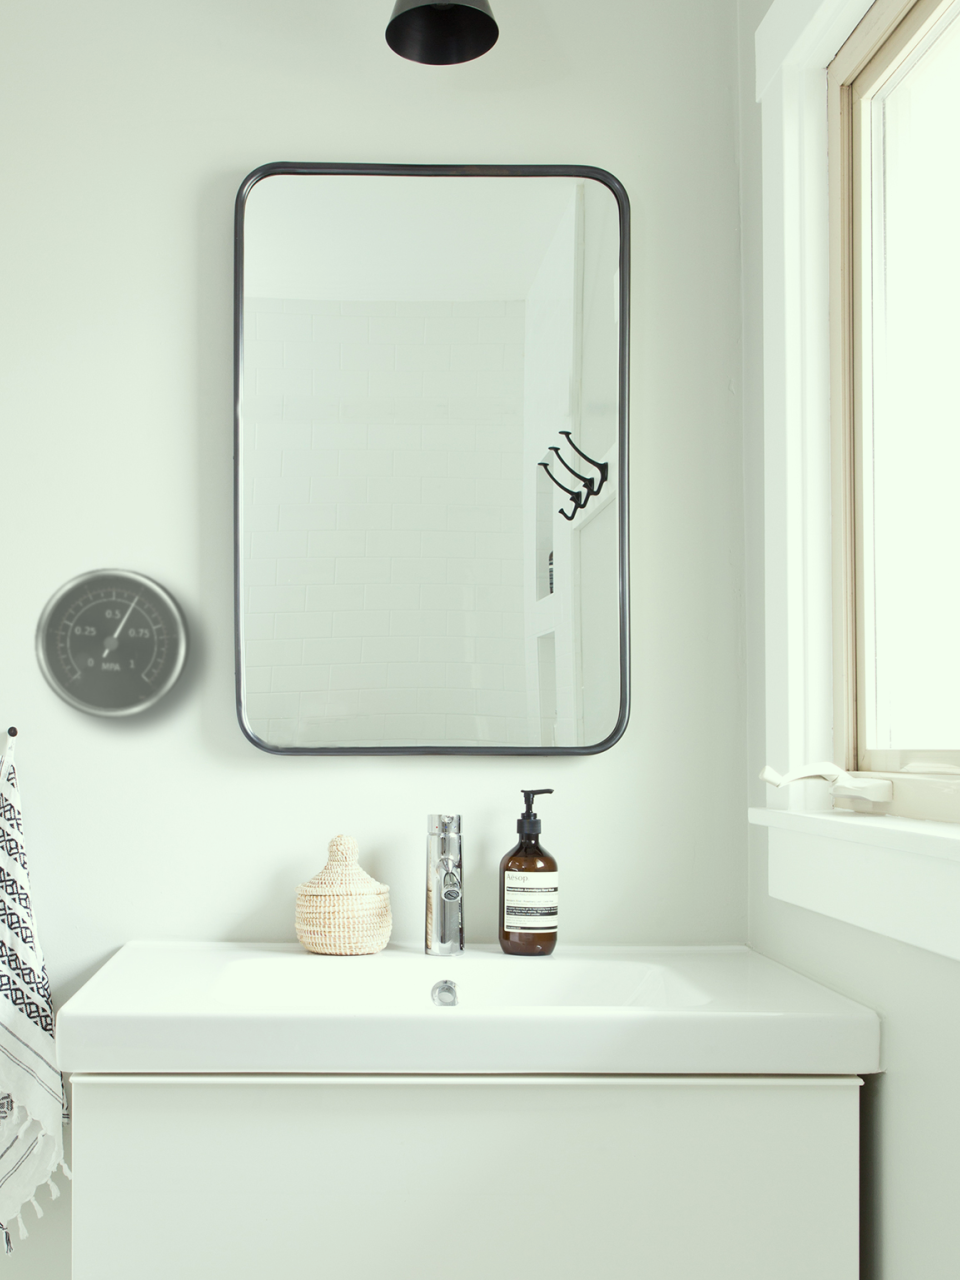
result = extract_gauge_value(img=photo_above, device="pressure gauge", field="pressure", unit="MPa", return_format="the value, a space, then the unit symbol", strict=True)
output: 0.6 MPa
